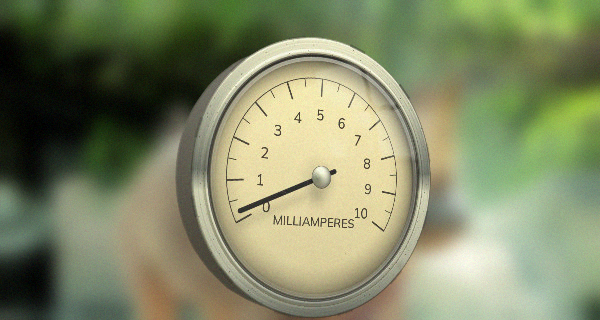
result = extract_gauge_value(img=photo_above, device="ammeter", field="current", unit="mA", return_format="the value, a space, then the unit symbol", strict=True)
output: 0.25 mA
